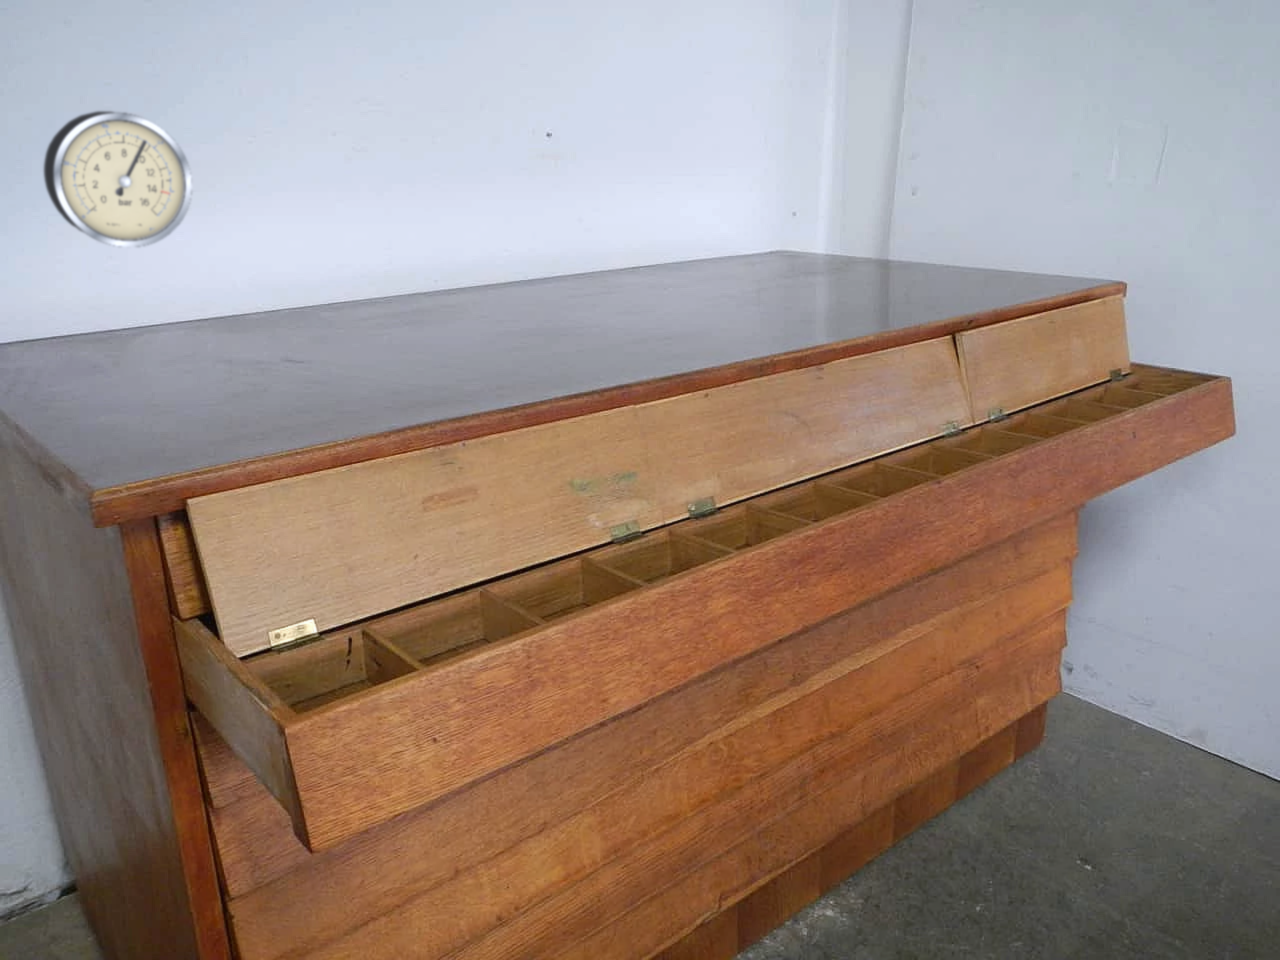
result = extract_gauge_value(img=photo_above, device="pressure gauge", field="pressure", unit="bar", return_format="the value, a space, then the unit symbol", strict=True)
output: 9.5 bar
